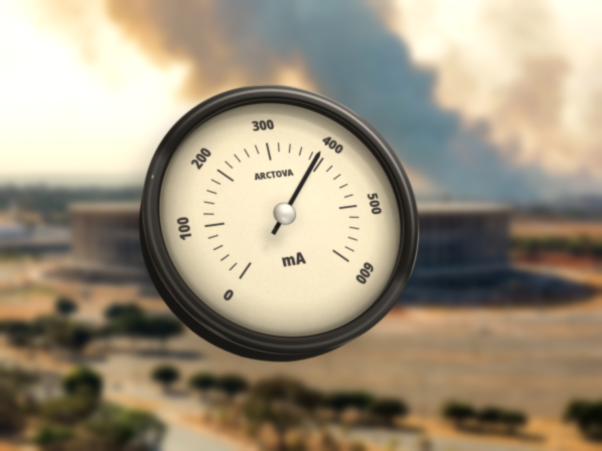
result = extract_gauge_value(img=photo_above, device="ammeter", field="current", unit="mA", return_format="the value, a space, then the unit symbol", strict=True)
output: 390 mA
